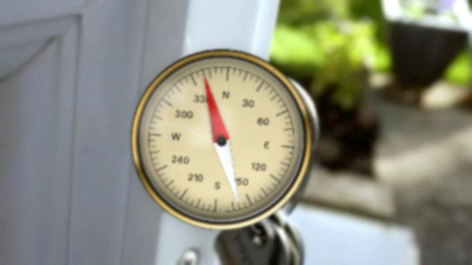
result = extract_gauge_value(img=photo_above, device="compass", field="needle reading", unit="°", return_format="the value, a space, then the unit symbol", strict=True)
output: 340 °
